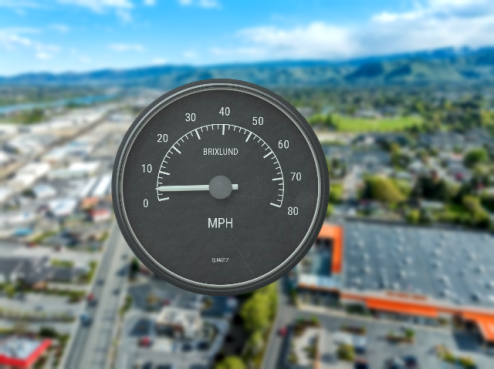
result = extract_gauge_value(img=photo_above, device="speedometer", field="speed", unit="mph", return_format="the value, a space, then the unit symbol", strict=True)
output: 4 mph
